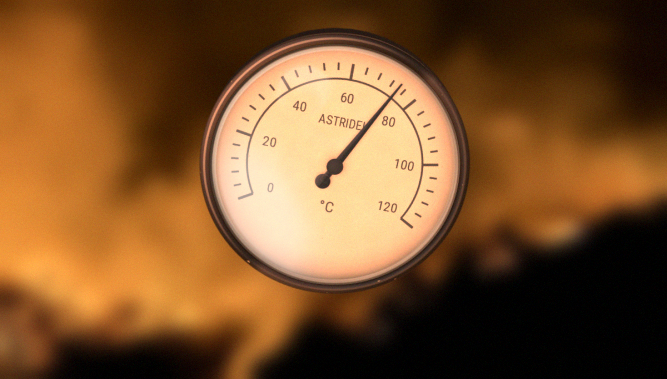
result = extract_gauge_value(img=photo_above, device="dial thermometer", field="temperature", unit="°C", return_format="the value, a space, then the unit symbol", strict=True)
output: 74 °C
